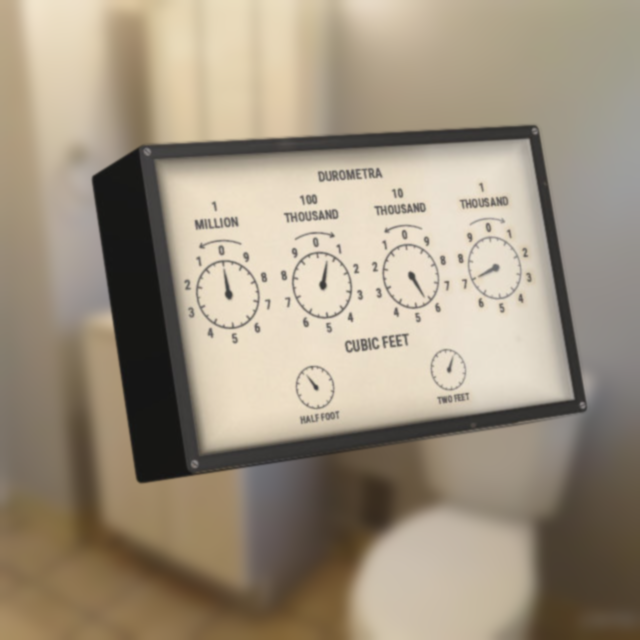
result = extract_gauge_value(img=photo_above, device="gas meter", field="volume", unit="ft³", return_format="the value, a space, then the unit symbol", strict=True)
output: 5700 ft³
